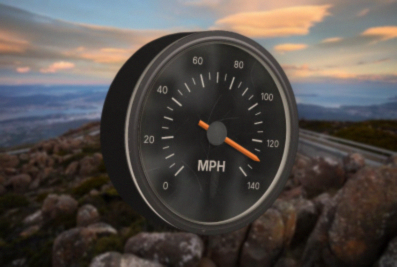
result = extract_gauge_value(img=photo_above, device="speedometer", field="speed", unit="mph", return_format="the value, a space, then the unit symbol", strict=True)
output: 130 mph
